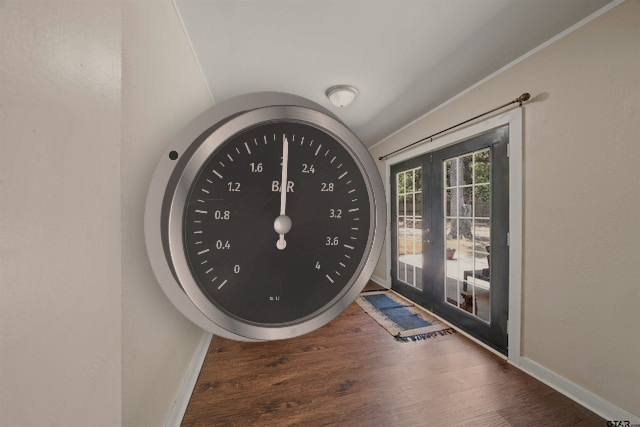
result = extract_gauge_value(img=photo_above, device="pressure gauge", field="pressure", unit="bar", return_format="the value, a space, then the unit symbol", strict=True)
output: 2 bar
